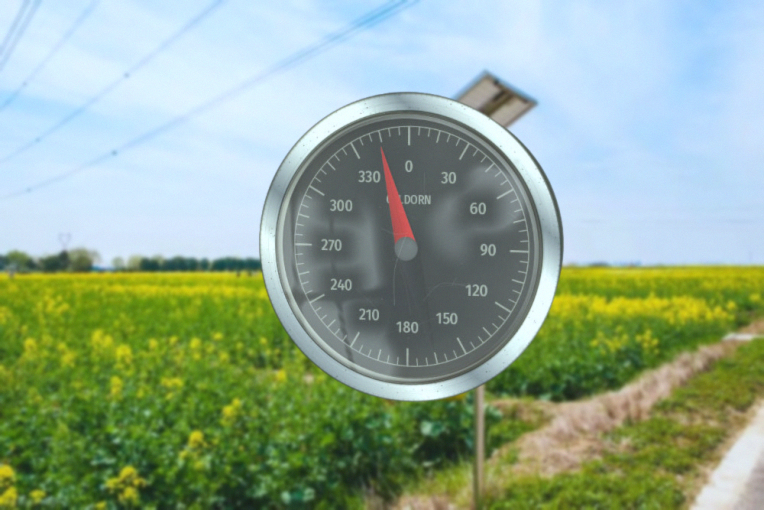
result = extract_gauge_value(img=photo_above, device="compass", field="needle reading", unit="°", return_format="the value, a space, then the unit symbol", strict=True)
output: 345 °
